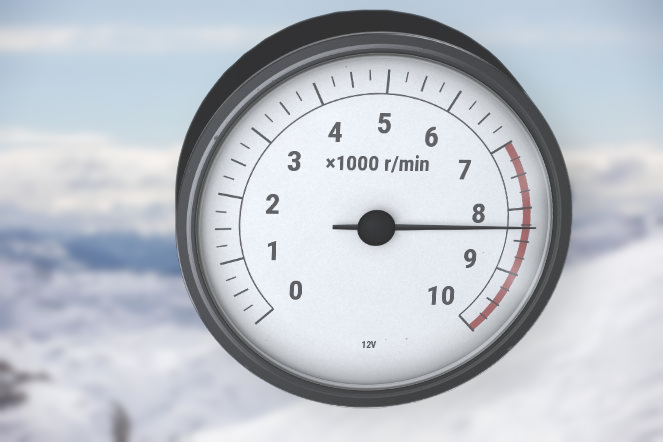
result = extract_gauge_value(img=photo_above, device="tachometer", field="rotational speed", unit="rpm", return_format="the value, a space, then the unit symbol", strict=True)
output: 8250 rpm
